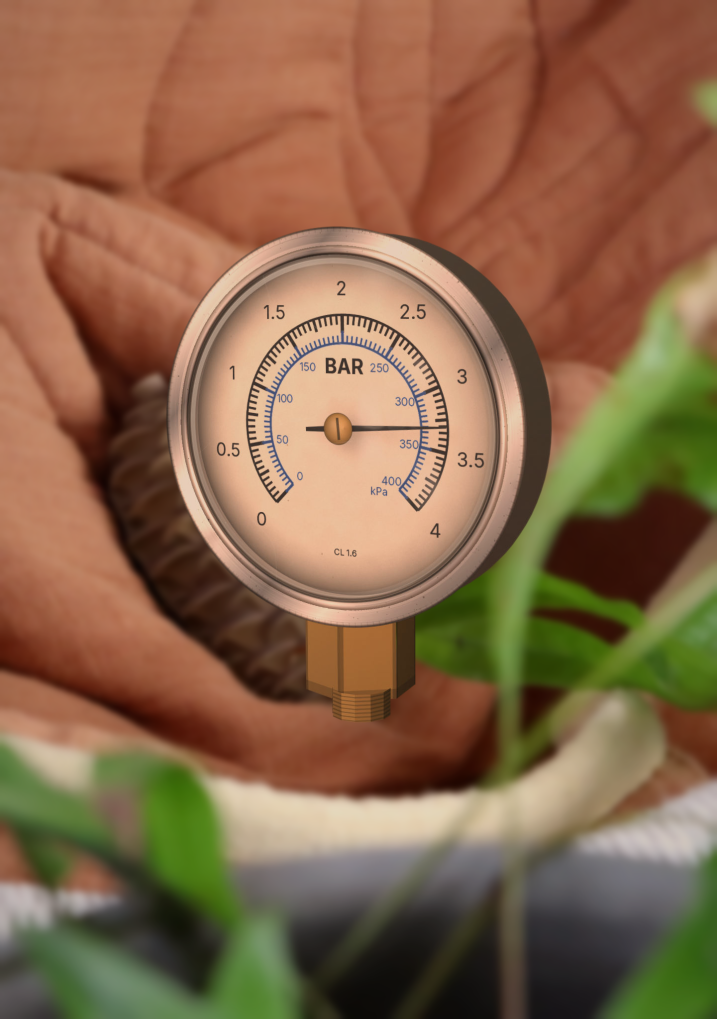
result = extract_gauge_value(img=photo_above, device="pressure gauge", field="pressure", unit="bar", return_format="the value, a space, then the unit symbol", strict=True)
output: 3.3 bar
